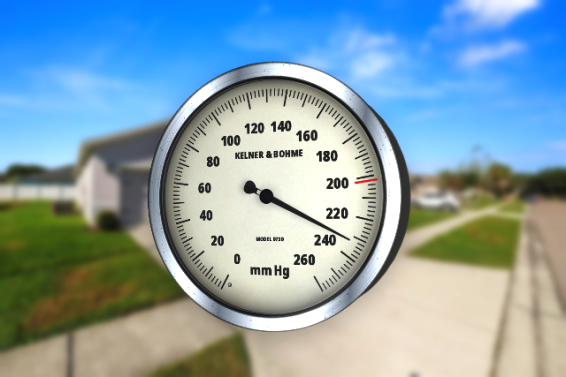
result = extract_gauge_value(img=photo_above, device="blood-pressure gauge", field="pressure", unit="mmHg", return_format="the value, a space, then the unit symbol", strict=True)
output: 232 mmHg
